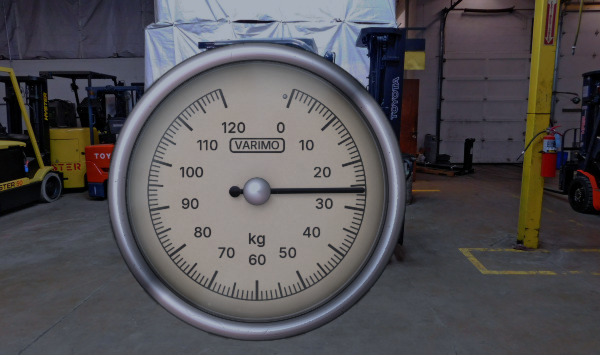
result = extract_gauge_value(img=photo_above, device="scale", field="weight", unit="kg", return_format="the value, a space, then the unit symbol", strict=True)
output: 26 kg
